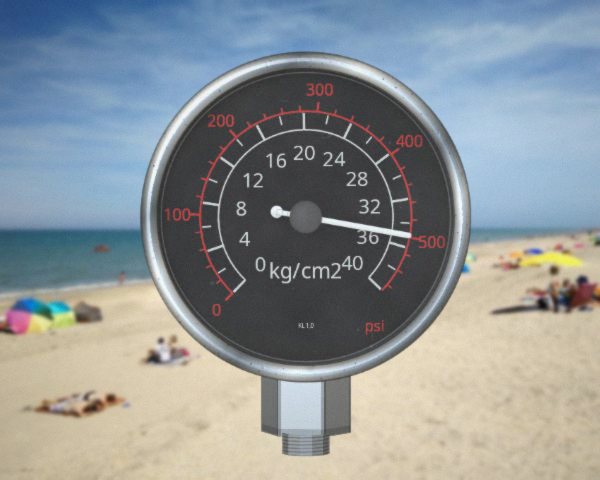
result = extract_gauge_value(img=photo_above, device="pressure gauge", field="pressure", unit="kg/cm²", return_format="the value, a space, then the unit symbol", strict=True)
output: 35 kg/cm²
